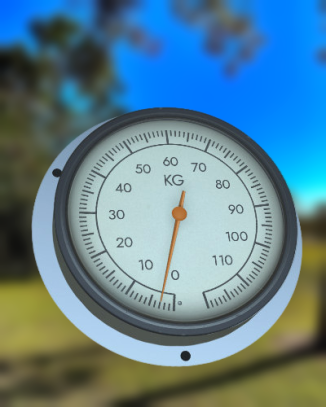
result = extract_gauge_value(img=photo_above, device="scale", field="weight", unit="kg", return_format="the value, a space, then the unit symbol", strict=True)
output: 3 kg
